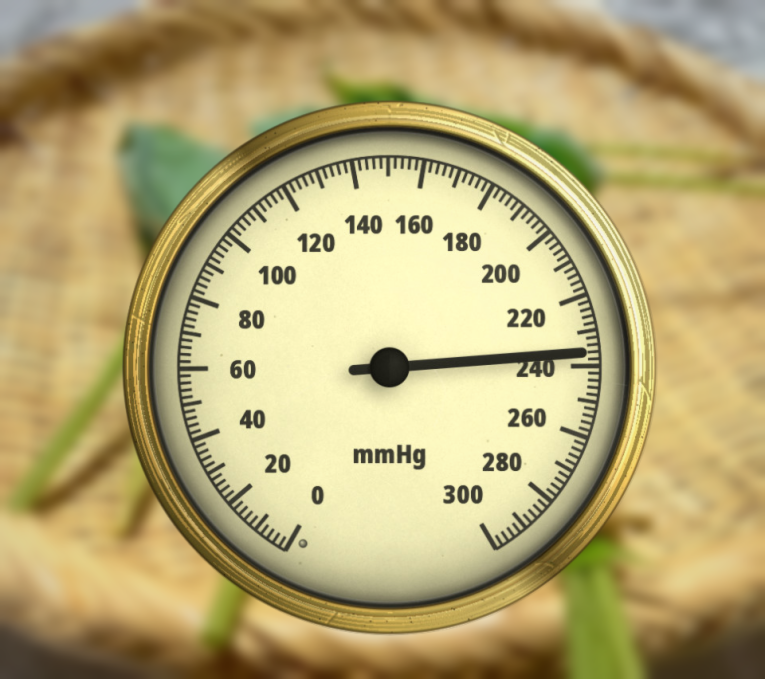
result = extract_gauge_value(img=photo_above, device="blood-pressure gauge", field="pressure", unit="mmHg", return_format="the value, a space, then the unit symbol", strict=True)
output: 236 mmHg
